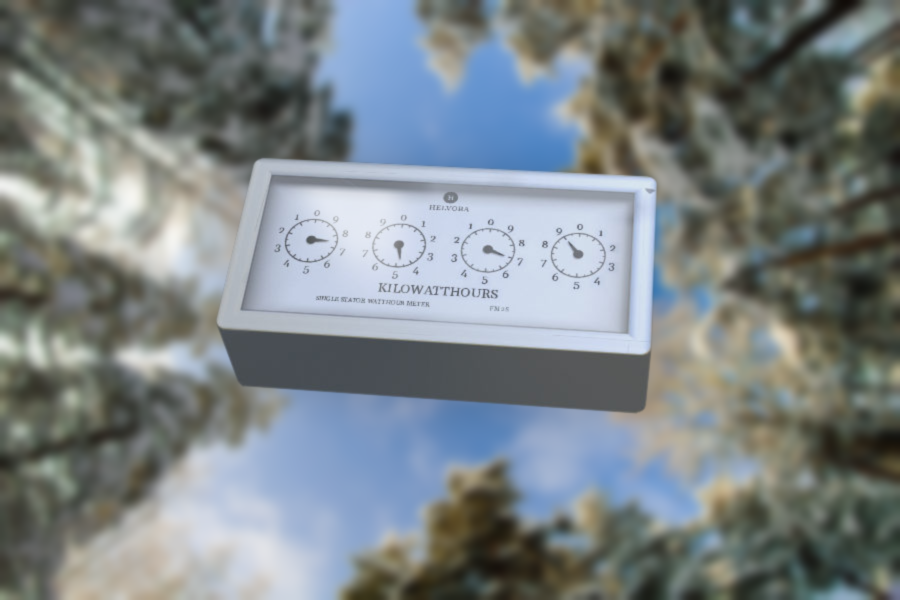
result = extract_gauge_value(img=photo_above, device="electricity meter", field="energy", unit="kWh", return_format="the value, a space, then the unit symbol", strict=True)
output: 7469 kWh
